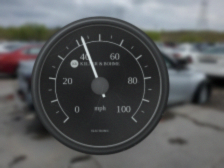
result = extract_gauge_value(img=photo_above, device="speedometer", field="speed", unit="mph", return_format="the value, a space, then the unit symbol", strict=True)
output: 42.5 mph
